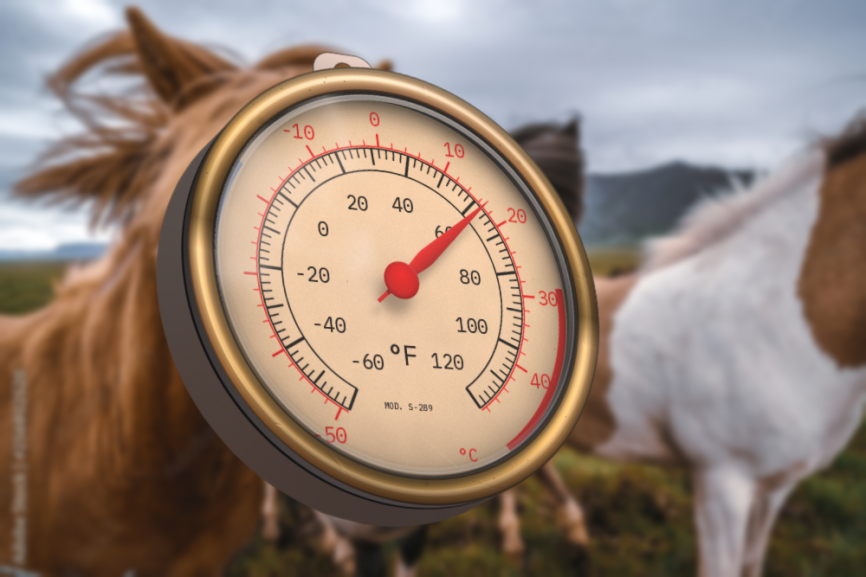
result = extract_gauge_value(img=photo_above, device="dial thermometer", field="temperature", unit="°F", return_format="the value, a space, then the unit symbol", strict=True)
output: 62 °F
